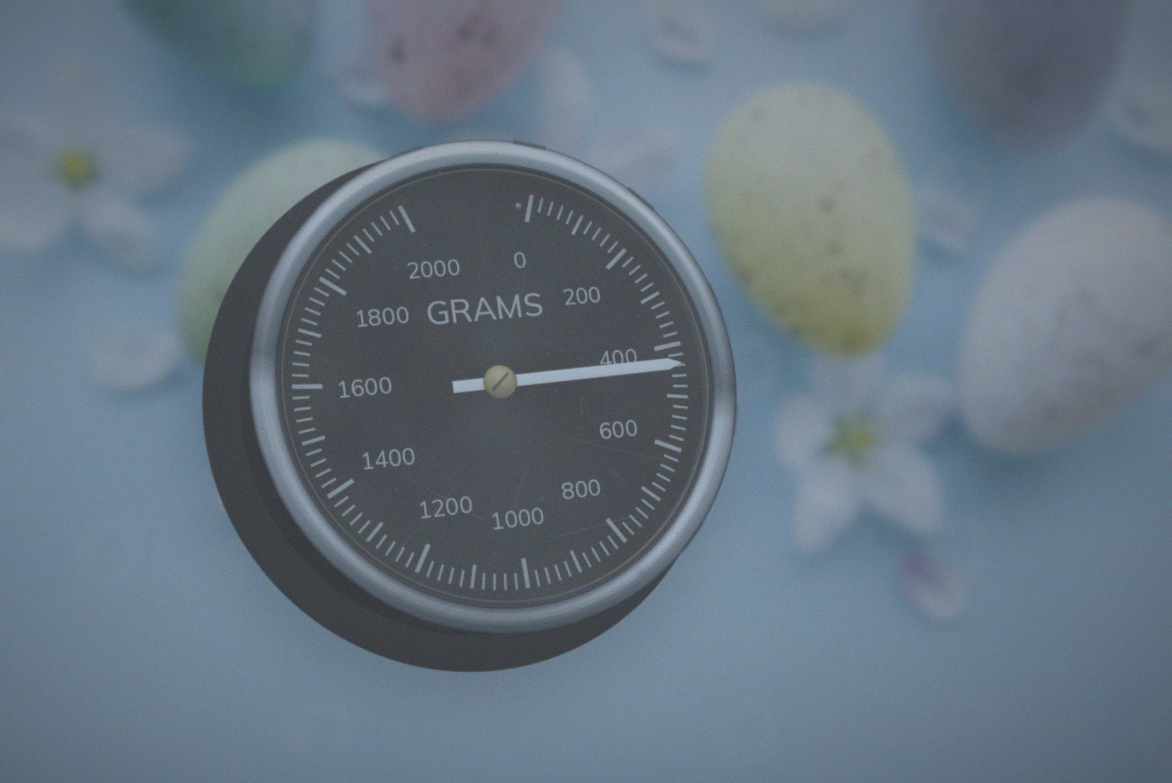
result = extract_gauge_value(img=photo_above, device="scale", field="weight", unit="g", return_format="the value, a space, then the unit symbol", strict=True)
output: 440 g
